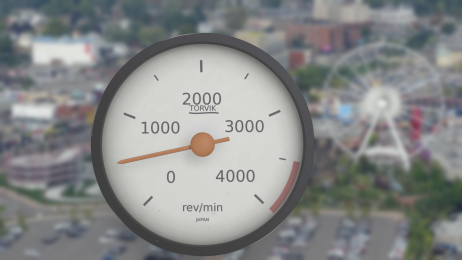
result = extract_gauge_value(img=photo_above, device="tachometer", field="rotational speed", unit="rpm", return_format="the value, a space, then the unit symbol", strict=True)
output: 500 rpm
